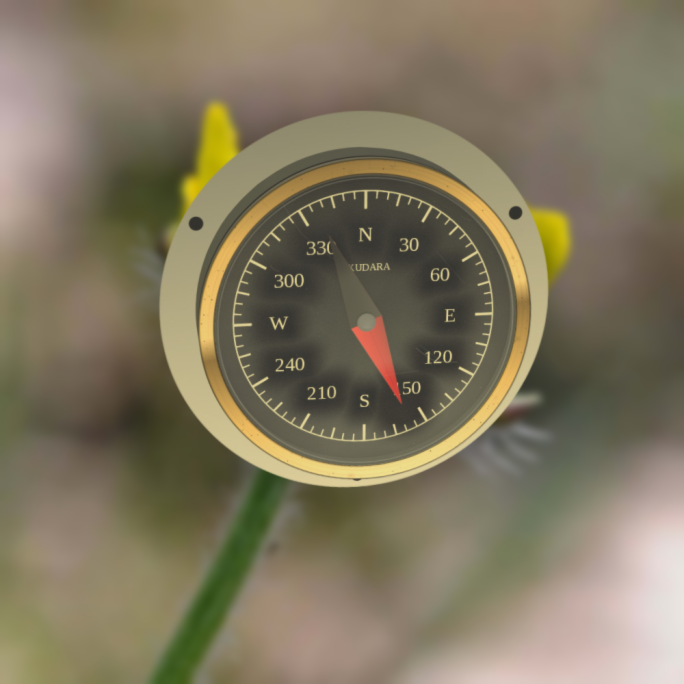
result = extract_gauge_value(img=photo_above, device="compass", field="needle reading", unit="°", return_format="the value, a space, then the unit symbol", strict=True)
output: 157.5 °
